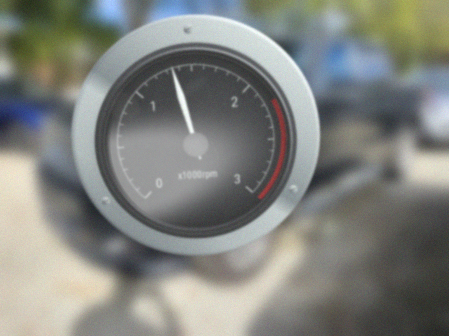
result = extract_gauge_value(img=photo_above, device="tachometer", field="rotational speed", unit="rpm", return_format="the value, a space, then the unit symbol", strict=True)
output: 1350 rpm
